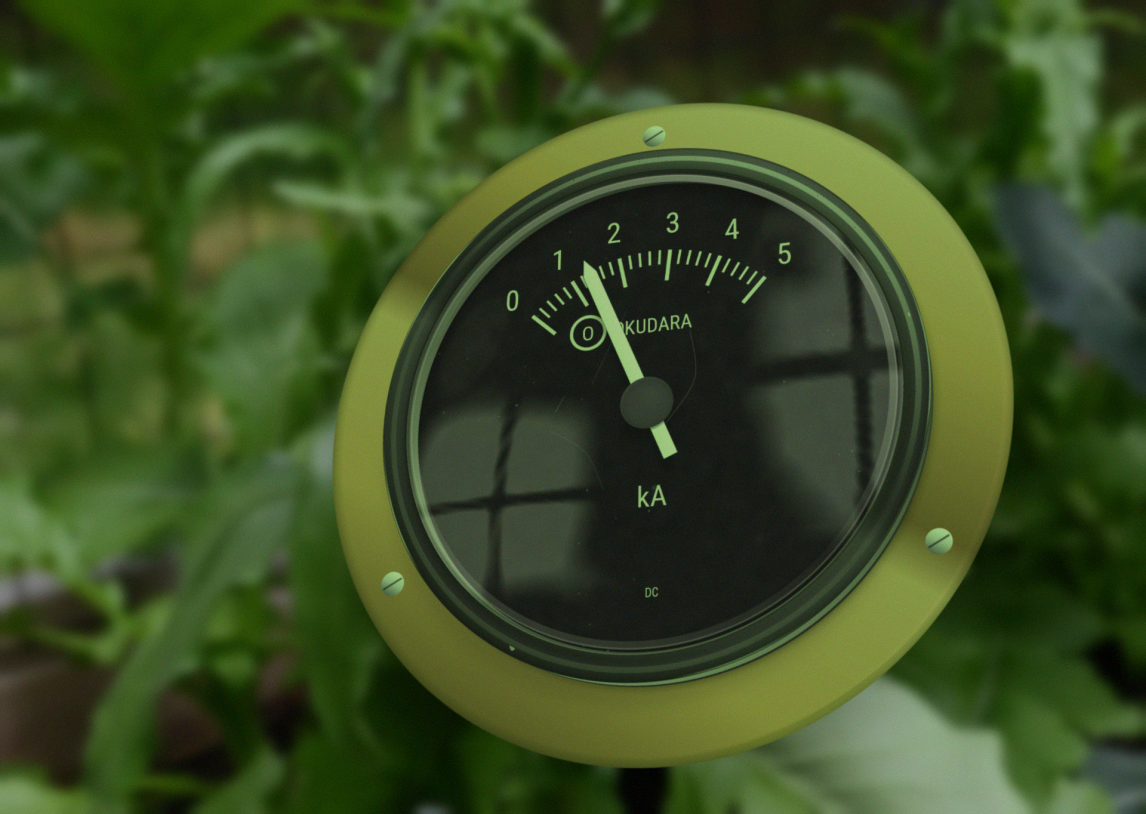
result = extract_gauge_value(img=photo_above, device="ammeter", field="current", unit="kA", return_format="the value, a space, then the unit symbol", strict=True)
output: 1.4 kA
